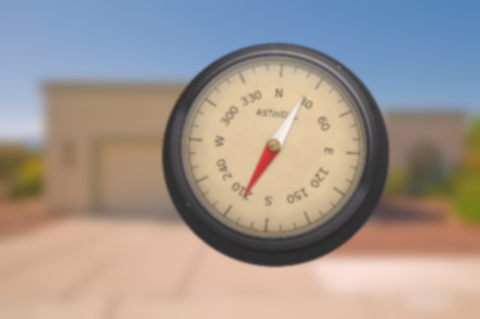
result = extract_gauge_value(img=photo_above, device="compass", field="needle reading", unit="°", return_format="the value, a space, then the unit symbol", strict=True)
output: 205 °
